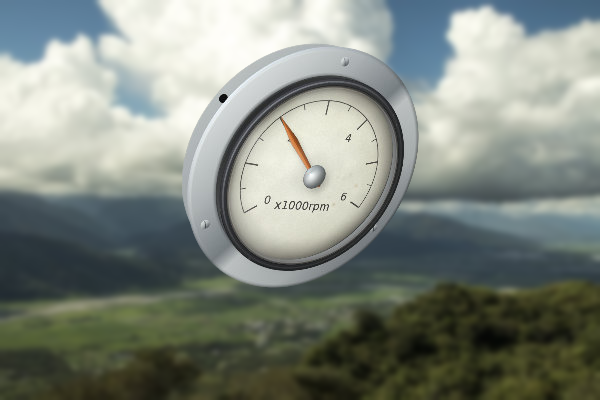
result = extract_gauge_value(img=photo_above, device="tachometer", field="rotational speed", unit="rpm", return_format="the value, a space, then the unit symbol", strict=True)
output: 2000 rpm
